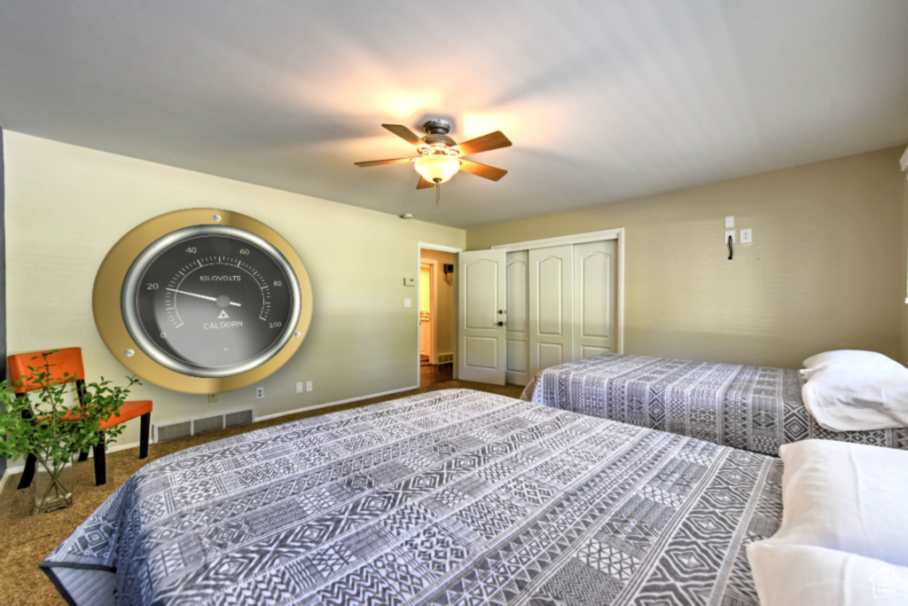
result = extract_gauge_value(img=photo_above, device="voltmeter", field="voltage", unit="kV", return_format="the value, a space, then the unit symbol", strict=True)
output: 20 kV
